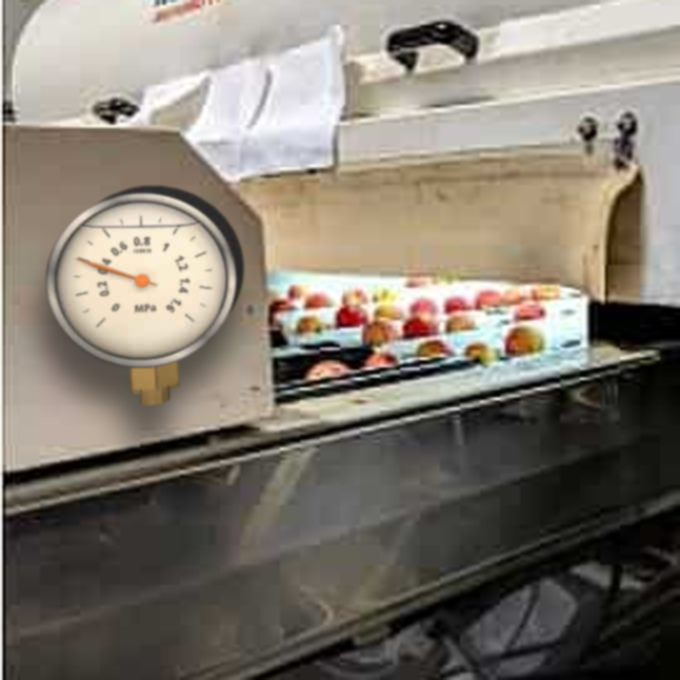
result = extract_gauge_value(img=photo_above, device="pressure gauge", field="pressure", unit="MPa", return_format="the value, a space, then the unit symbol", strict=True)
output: 0.4 MPa
